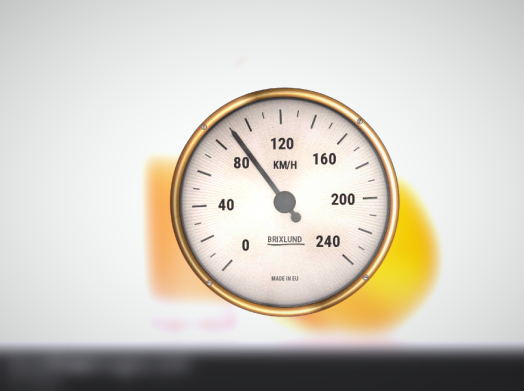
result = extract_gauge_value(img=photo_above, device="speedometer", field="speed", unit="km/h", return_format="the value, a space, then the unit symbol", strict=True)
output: 90 km/h
